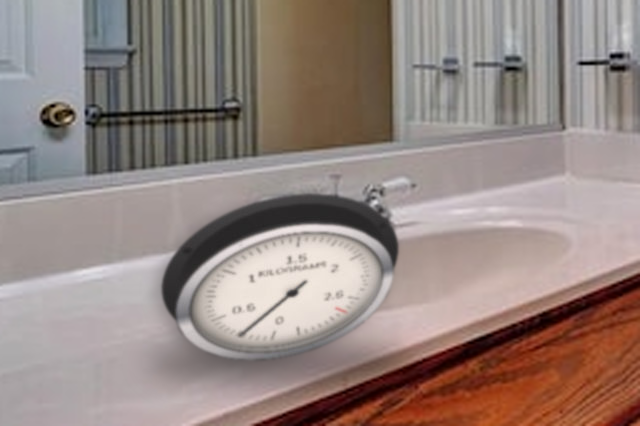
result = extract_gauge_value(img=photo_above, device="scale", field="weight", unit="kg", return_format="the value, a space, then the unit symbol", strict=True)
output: 0.25 kg
